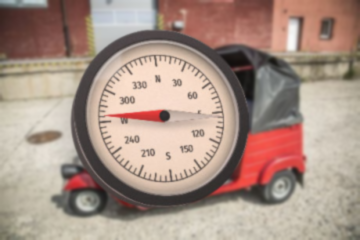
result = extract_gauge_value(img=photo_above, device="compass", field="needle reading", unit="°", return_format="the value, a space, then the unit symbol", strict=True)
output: 275 °
